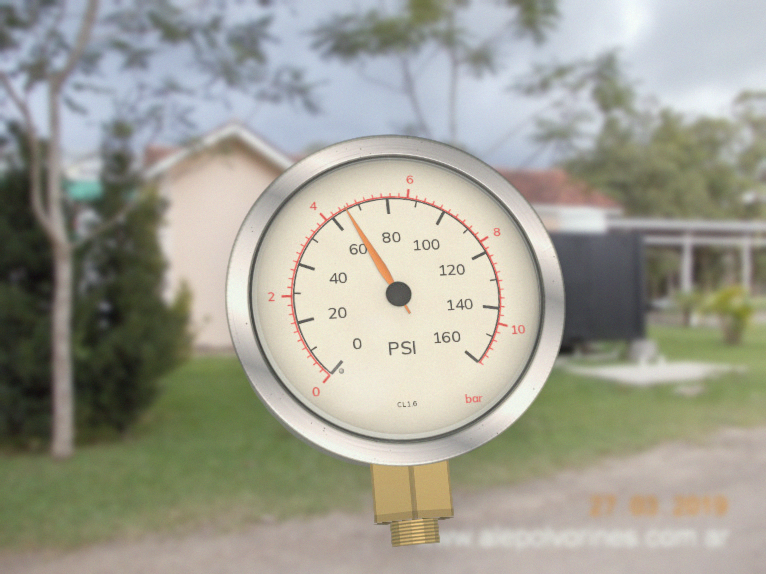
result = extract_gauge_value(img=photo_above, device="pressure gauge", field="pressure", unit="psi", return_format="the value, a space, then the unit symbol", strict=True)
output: 65 psi
